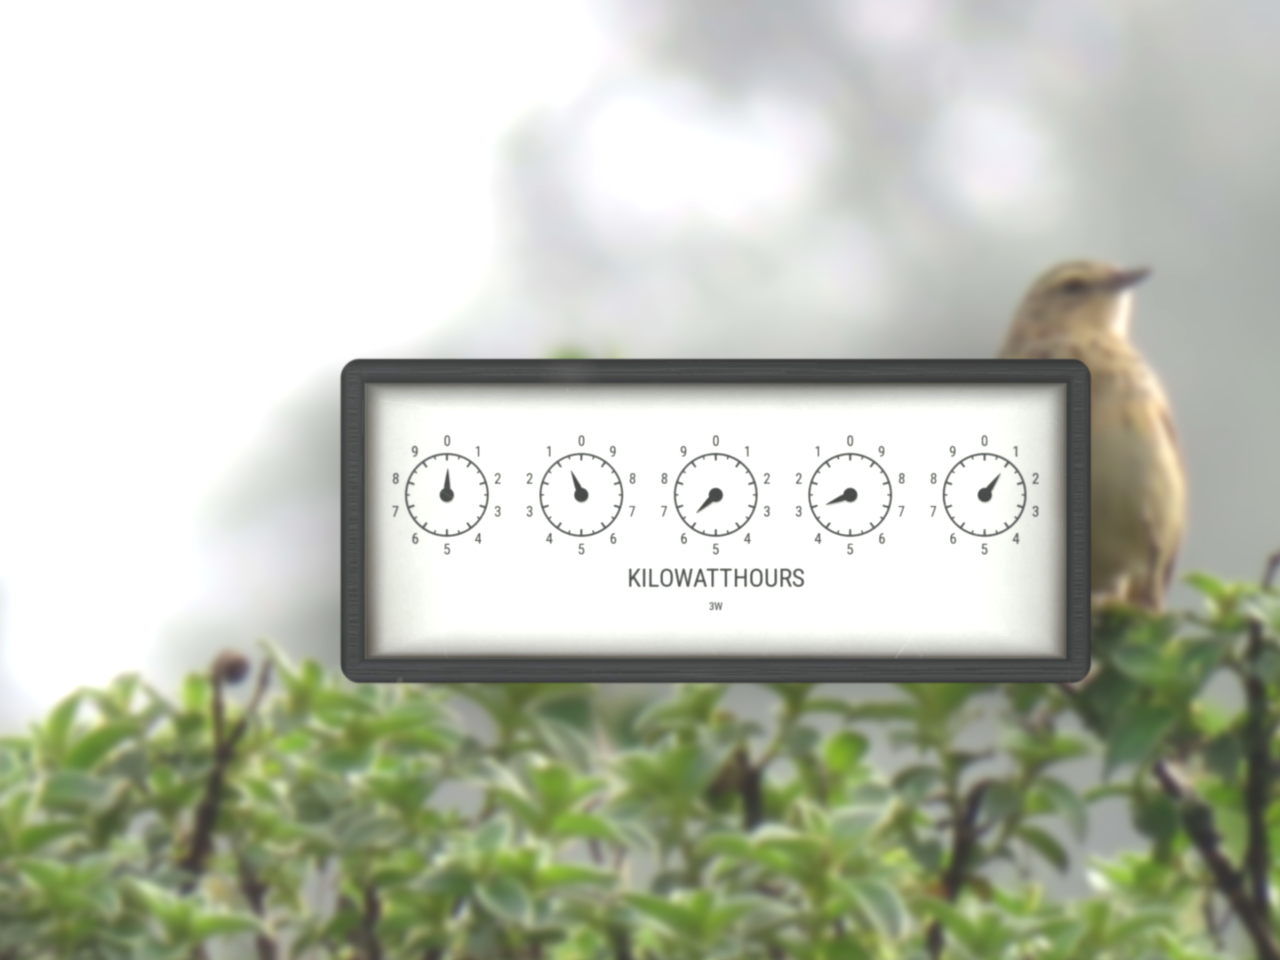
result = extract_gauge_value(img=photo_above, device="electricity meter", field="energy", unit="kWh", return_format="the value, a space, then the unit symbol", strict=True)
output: 631 kWh
